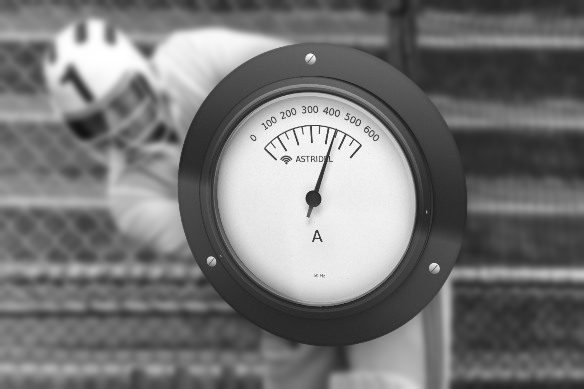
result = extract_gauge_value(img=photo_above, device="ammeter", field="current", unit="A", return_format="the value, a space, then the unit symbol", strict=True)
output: 450 A
